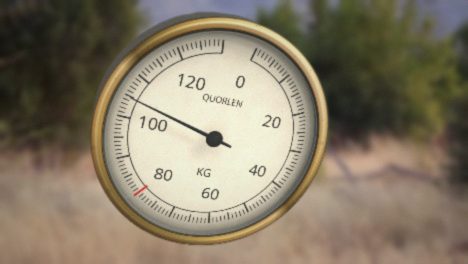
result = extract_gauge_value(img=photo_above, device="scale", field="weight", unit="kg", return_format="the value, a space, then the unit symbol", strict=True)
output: 105 kg
